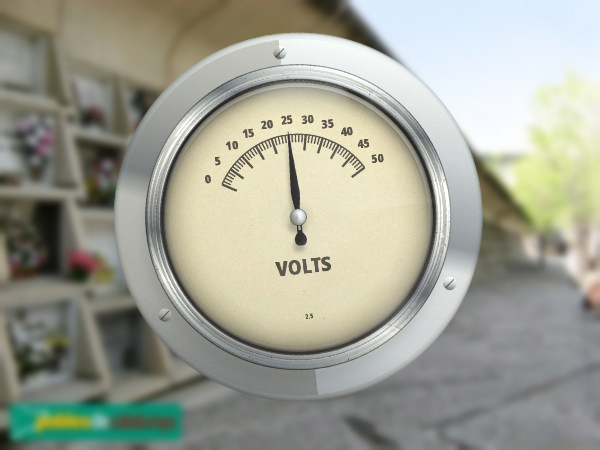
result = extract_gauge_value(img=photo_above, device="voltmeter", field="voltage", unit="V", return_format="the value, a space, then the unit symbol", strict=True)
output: 25 V
